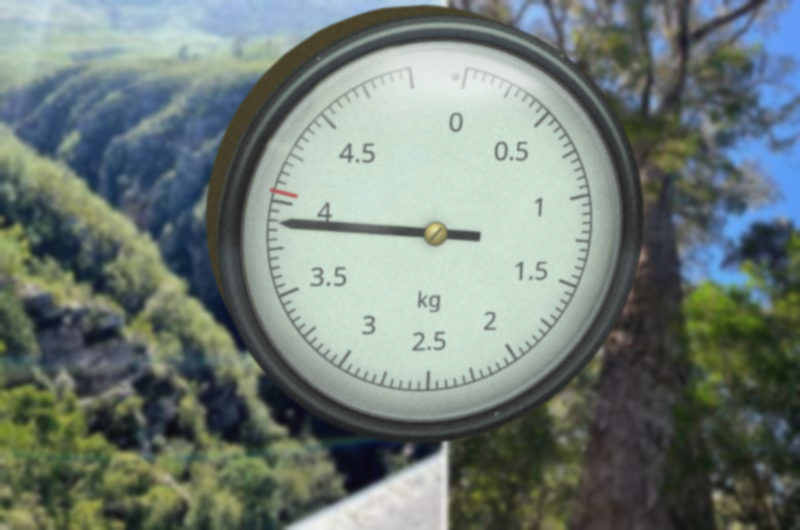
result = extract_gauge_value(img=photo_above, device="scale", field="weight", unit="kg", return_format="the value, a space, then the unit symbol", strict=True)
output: 3.9 kg
